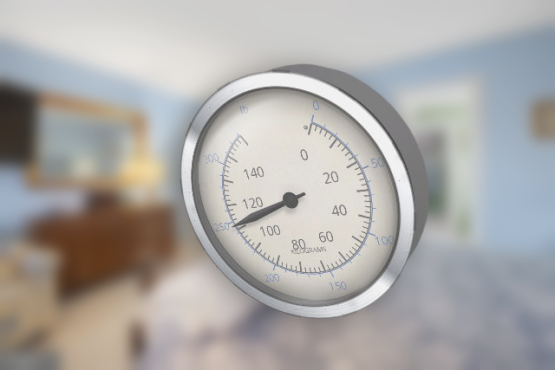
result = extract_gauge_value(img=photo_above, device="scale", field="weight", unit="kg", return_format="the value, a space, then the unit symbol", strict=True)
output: 112 kg
